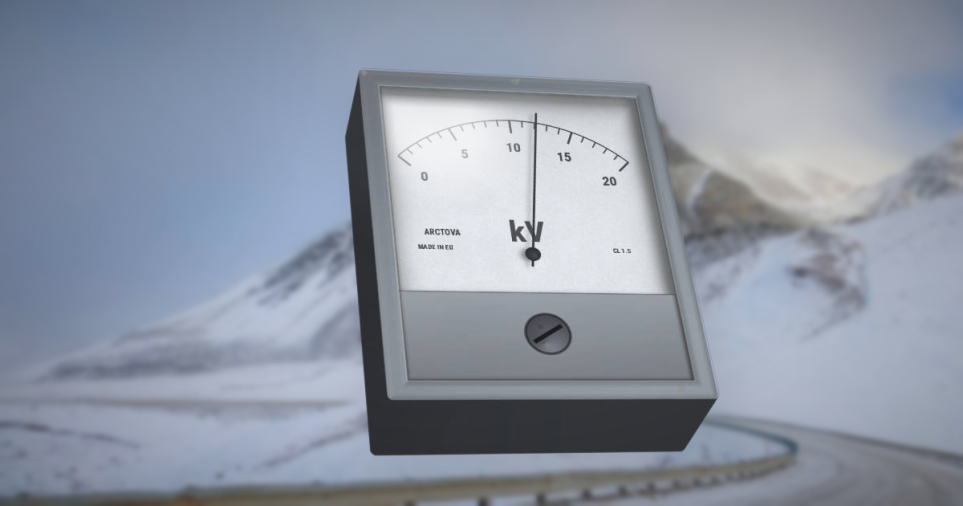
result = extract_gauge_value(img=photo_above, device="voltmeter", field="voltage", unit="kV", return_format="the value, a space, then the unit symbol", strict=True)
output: 12 kV
